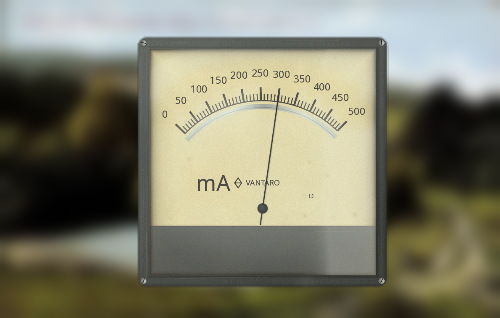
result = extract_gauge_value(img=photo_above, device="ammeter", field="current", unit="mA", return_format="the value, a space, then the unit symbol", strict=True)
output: 300 mA
